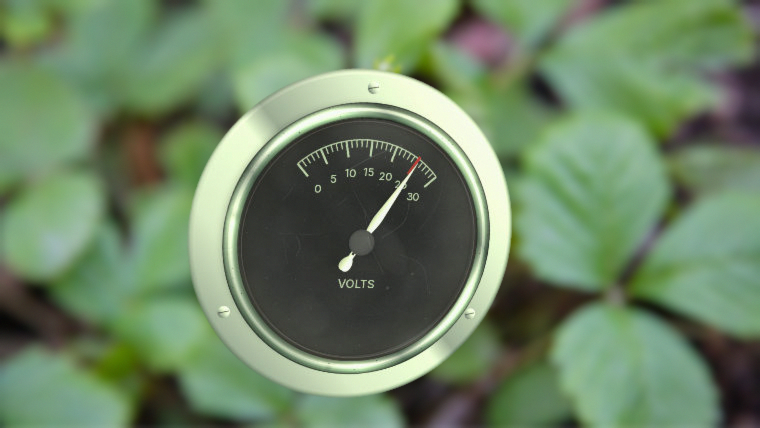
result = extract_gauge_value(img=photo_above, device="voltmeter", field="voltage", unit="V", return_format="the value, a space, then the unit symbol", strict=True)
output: 25 V
